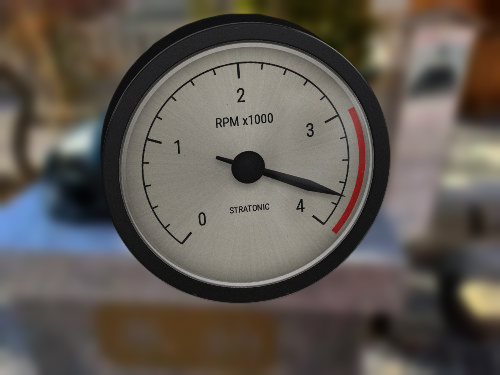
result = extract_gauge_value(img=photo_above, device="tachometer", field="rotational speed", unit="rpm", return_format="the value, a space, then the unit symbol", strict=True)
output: 3700 rpm
